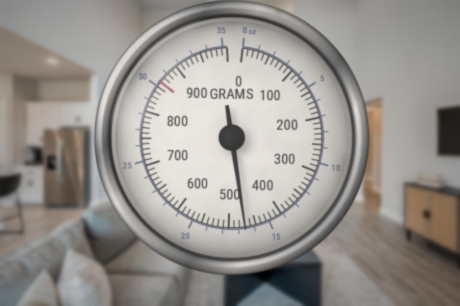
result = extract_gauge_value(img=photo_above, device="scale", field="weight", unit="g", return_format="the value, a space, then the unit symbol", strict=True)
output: 470 g
